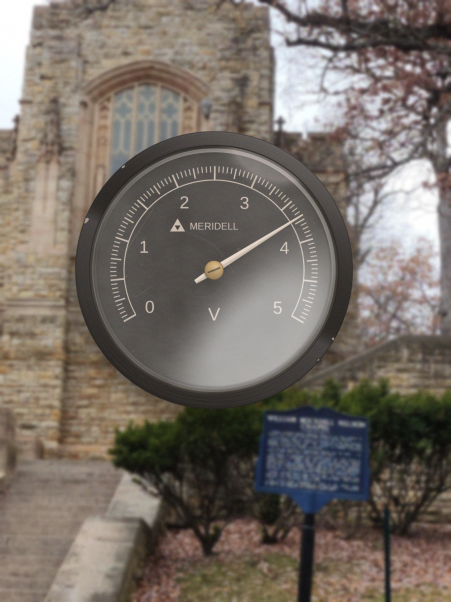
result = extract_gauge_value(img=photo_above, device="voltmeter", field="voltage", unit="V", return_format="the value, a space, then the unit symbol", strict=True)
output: 3.7 V
